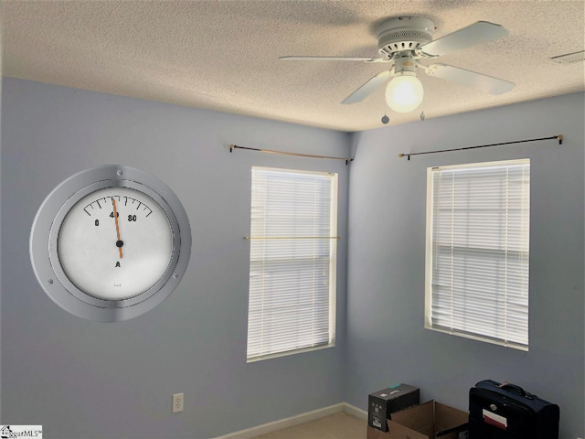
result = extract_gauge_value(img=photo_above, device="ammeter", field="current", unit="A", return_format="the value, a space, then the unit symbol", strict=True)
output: 40 A
